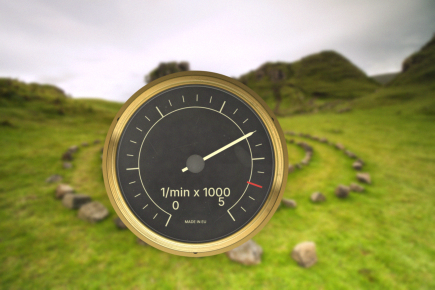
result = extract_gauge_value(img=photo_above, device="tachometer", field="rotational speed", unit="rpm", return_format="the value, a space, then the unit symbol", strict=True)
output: 3600 rpm
